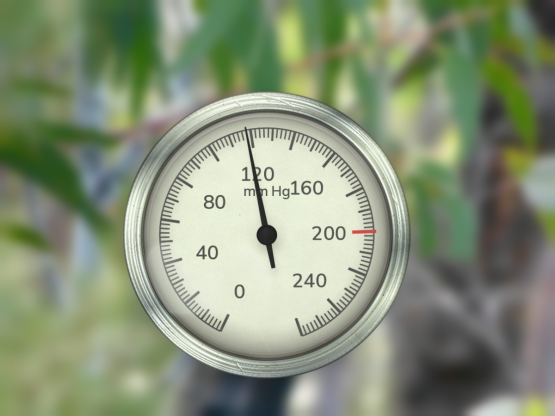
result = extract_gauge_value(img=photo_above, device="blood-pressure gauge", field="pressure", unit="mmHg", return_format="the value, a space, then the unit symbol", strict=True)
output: 118 mmHg
